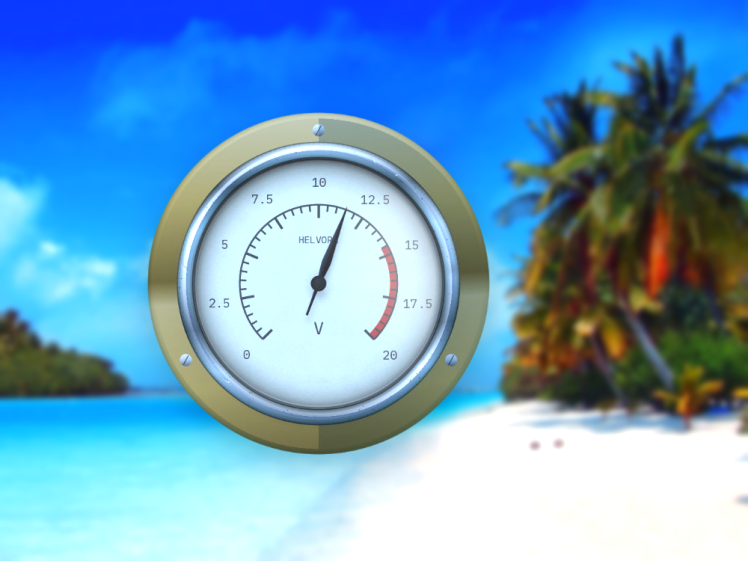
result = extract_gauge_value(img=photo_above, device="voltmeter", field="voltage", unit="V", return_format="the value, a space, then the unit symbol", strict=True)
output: 11.5 V
